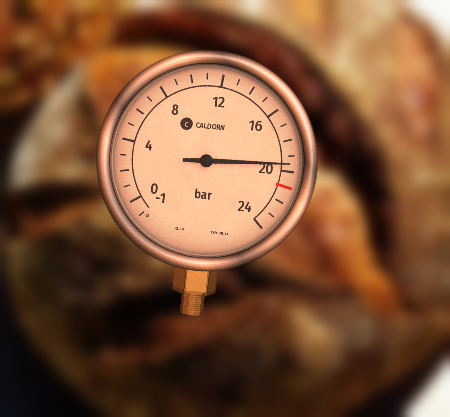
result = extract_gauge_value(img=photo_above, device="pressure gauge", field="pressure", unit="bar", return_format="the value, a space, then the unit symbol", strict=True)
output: 19.5 bar
